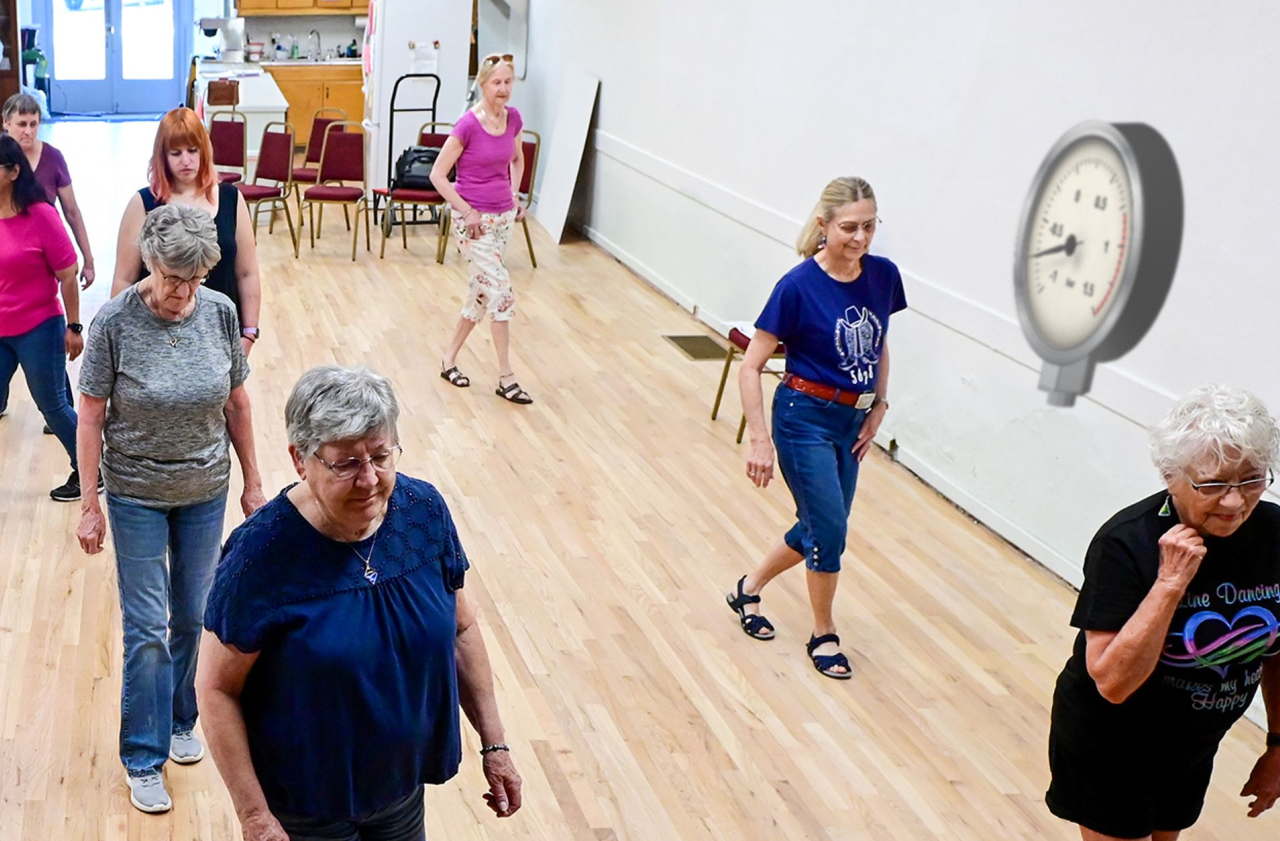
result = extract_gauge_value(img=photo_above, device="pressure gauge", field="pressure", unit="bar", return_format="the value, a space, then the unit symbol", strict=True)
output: -0.75 bar
